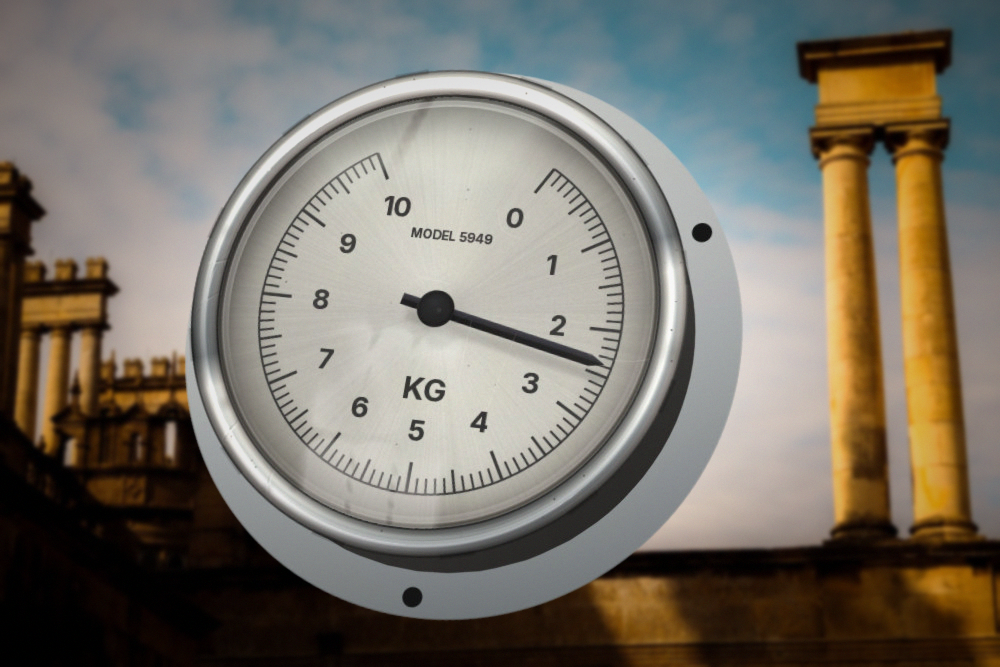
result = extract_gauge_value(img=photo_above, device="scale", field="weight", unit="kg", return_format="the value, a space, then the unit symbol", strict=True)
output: 2.4 kg
